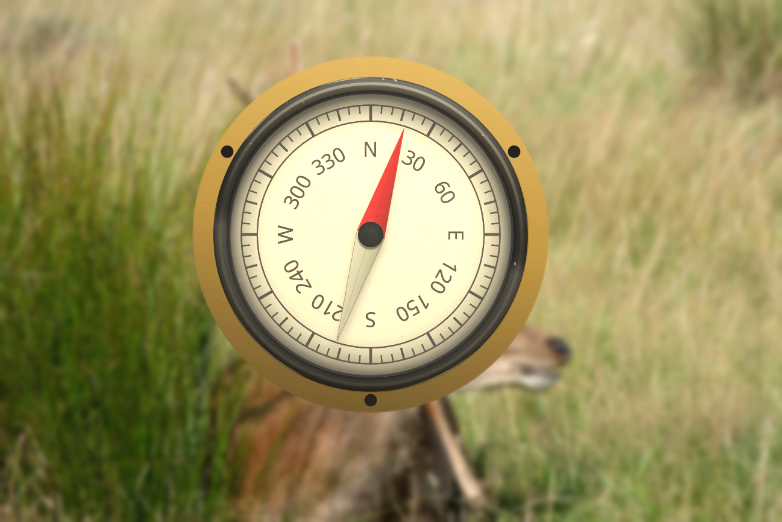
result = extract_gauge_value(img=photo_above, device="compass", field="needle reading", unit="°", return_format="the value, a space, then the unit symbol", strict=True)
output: 17.5 °
